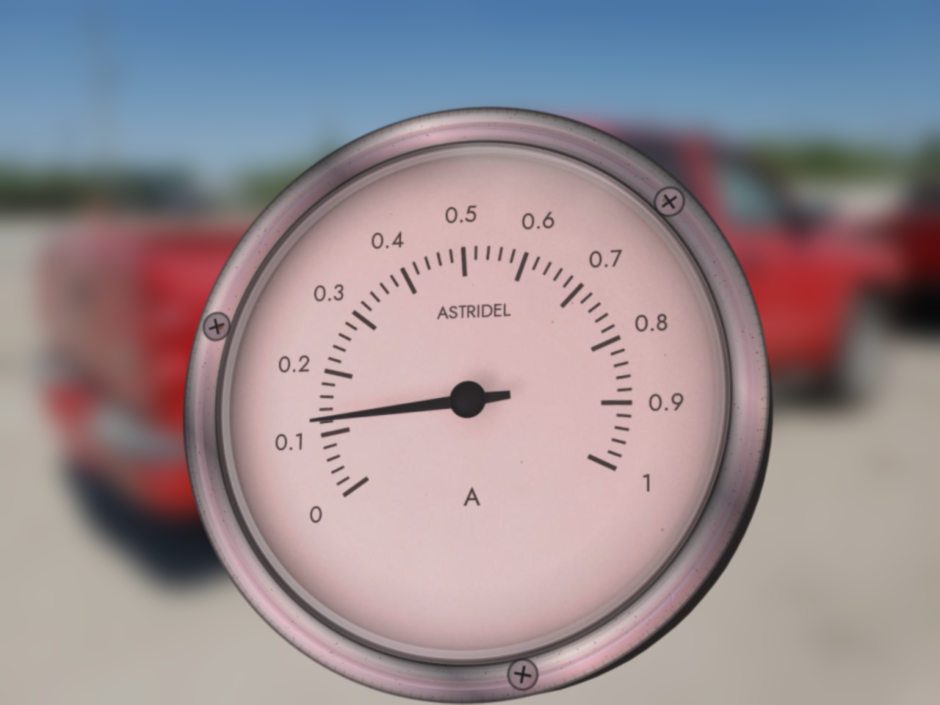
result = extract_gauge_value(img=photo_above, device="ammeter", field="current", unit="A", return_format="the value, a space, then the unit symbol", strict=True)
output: 0.12 A
